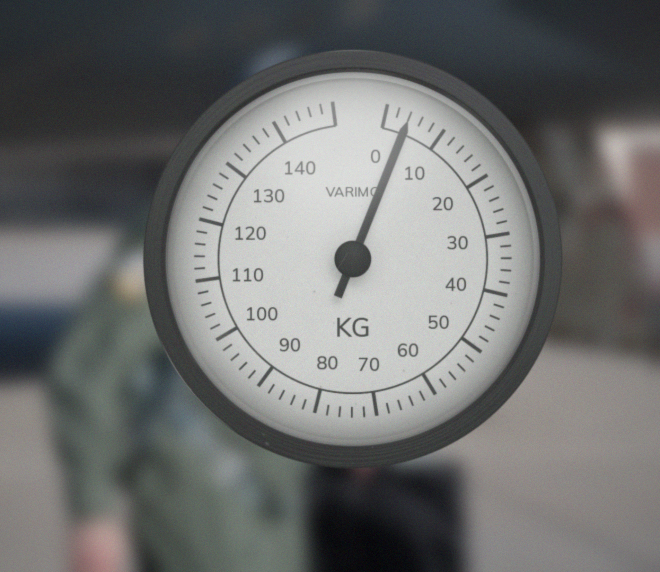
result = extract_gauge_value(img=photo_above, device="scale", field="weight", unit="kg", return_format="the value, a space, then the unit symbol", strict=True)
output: 4 kg
